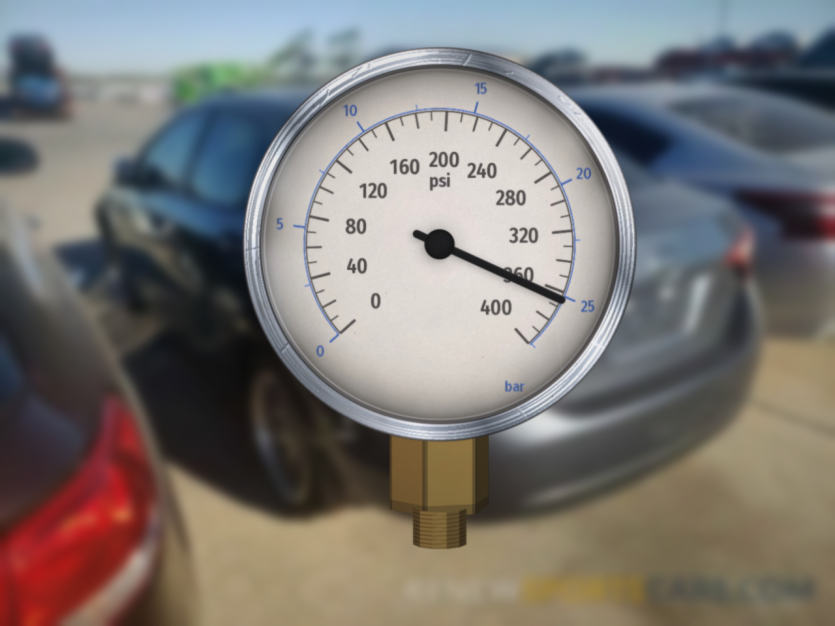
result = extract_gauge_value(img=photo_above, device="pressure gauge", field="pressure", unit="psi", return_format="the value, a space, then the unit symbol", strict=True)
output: 365 psi
